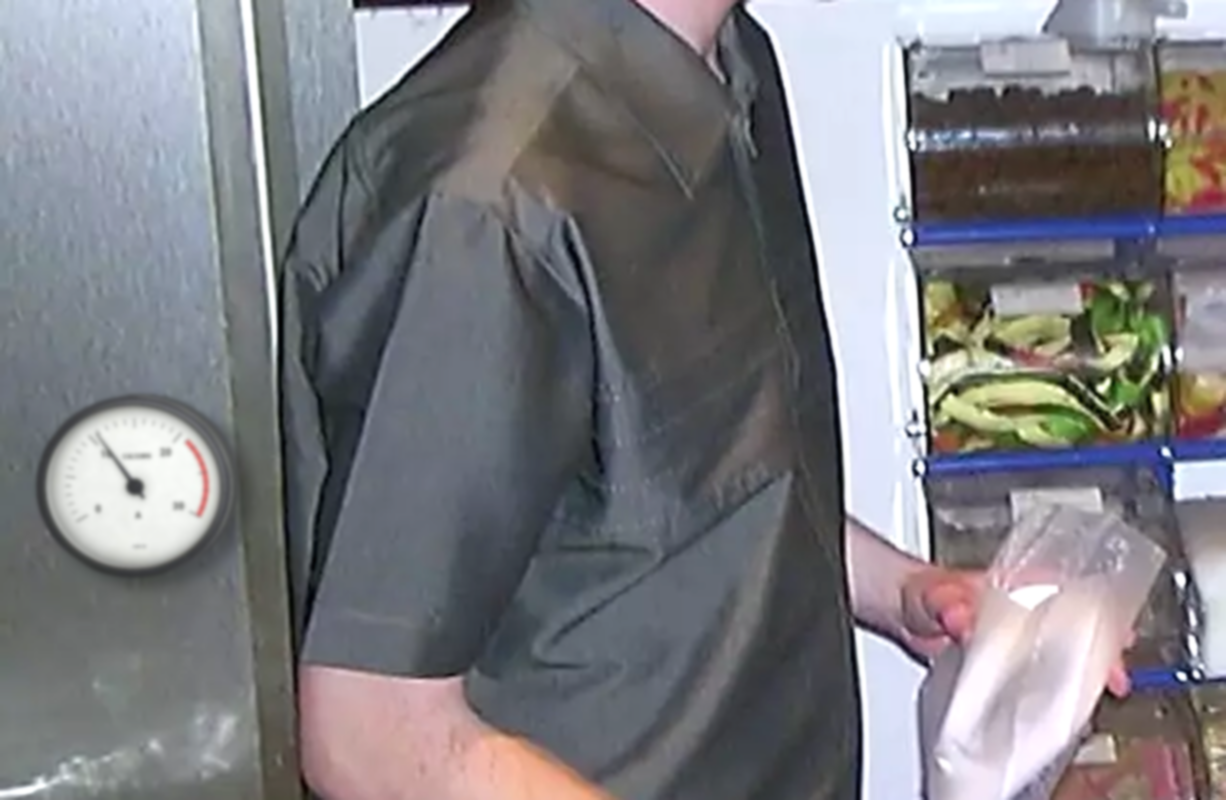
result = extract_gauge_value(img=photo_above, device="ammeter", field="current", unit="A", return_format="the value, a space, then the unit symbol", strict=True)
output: 11 A
